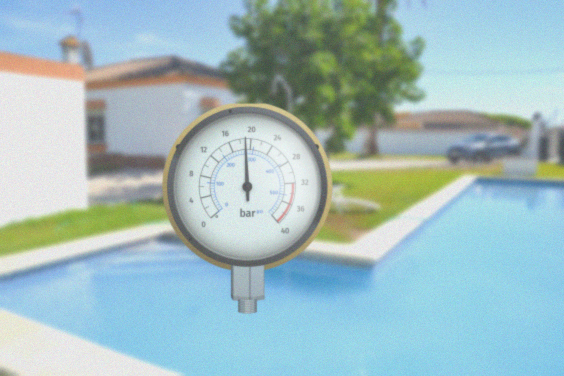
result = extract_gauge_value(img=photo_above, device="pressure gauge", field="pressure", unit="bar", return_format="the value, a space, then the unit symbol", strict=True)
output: 19 bar
